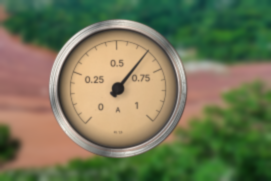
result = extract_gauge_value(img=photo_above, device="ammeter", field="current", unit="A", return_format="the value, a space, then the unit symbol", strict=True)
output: 0.65 A
